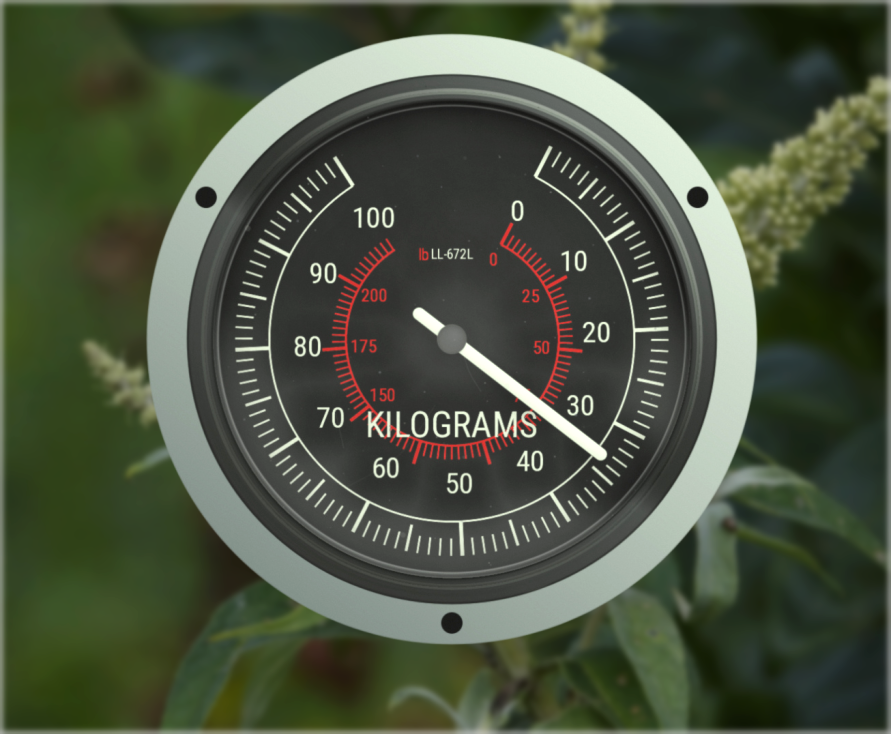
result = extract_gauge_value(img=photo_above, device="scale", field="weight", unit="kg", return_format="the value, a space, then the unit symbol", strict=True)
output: 33.5 kg
